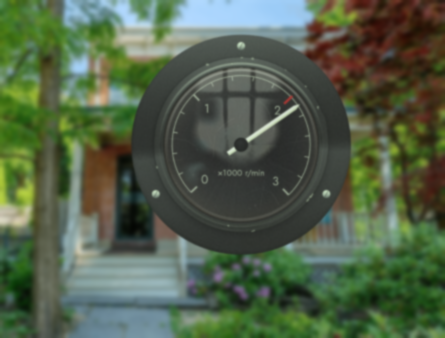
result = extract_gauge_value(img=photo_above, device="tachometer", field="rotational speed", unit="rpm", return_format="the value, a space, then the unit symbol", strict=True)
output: 2100 rpm
